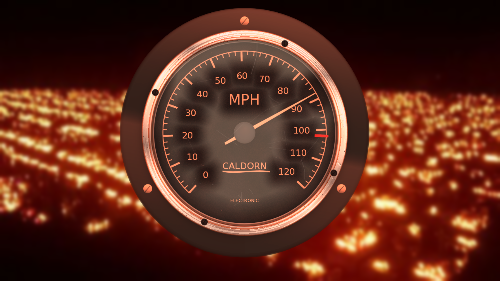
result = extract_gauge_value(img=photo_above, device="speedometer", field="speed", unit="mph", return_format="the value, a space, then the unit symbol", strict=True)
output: 88 mph
